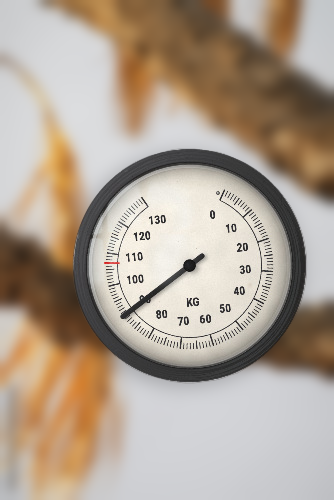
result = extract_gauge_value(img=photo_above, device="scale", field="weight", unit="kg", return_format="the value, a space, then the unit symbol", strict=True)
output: 90 kg
